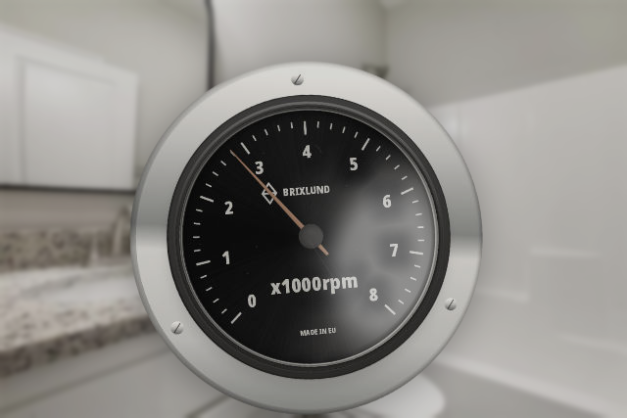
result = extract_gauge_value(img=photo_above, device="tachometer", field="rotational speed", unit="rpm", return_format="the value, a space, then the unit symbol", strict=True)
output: 2800 rpm
